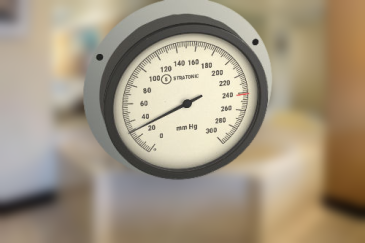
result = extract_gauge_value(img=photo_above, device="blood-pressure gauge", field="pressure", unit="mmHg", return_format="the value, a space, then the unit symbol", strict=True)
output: 30 mmHg
